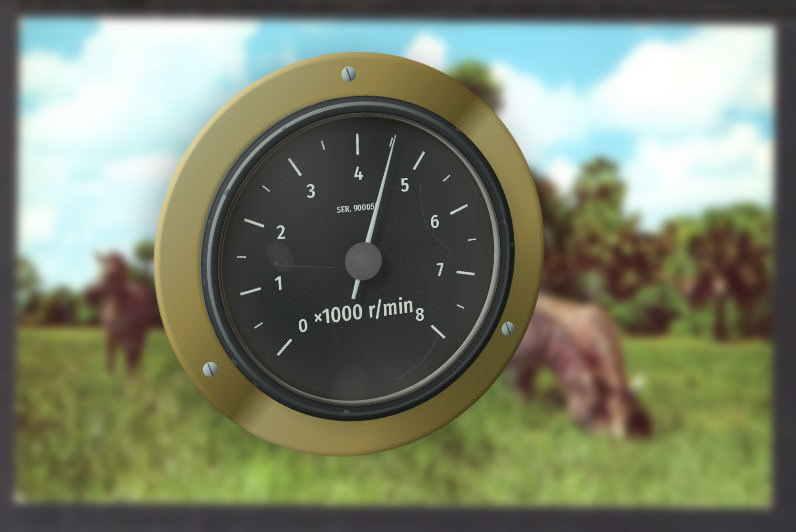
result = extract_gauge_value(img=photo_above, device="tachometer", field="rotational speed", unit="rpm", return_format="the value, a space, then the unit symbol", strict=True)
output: 4500 rpm
